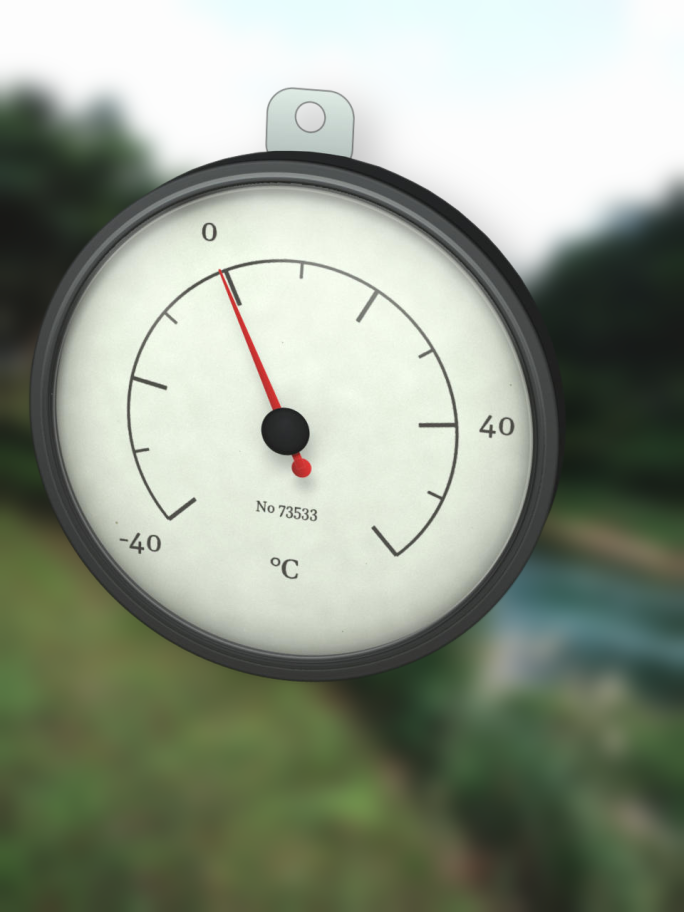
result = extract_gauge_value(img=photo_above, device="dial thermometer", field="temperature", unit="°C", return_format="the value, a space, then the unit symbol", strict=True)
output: 0 °C
